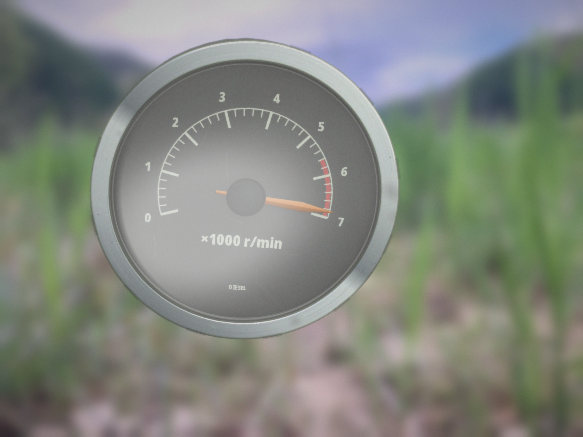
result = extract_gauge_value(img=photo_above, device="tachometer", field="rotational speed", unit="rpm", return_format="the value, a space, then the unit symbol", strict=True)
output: 6800 rpm
